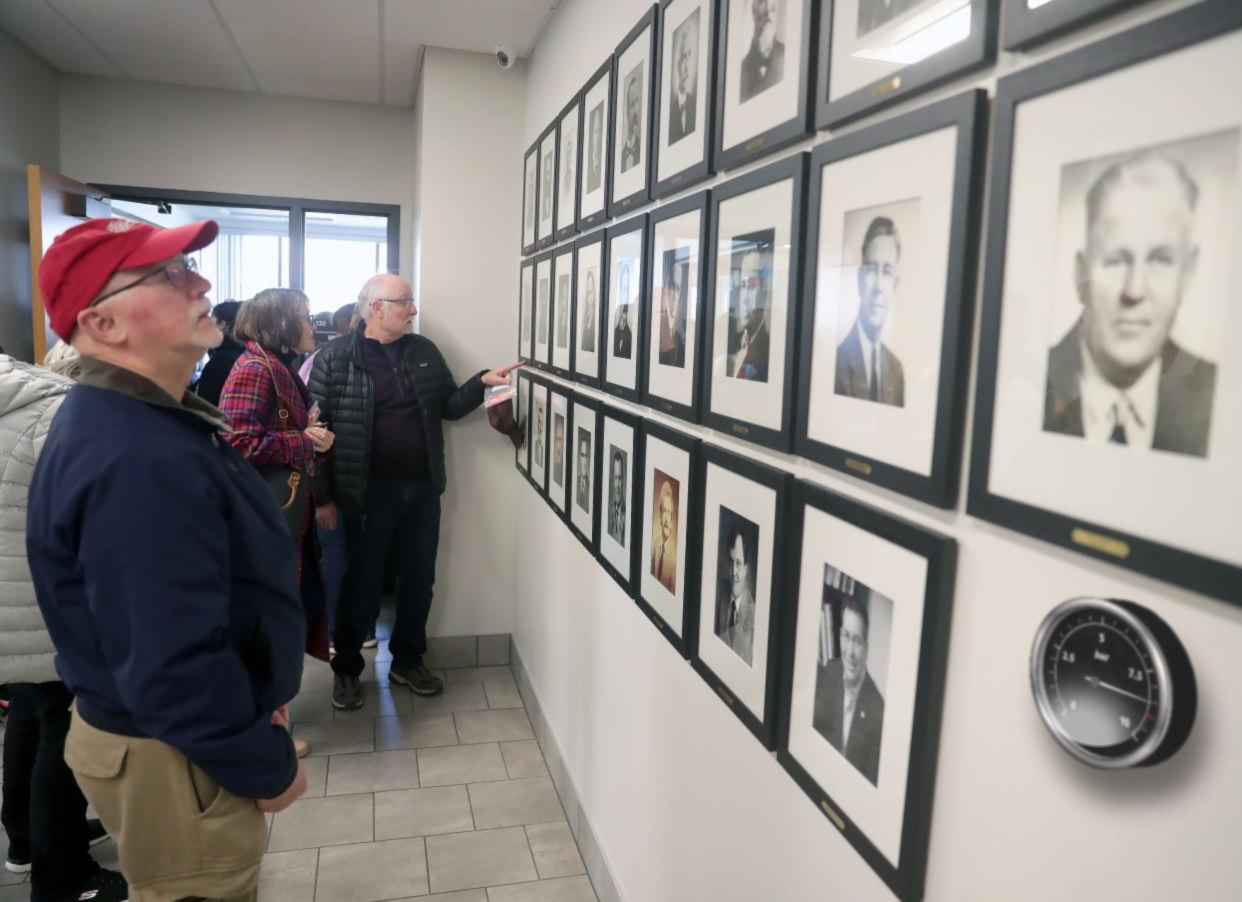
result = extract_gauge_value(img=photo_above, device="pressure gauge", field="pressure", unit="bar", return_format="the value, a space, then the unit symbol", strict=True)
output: 8.5 bar
